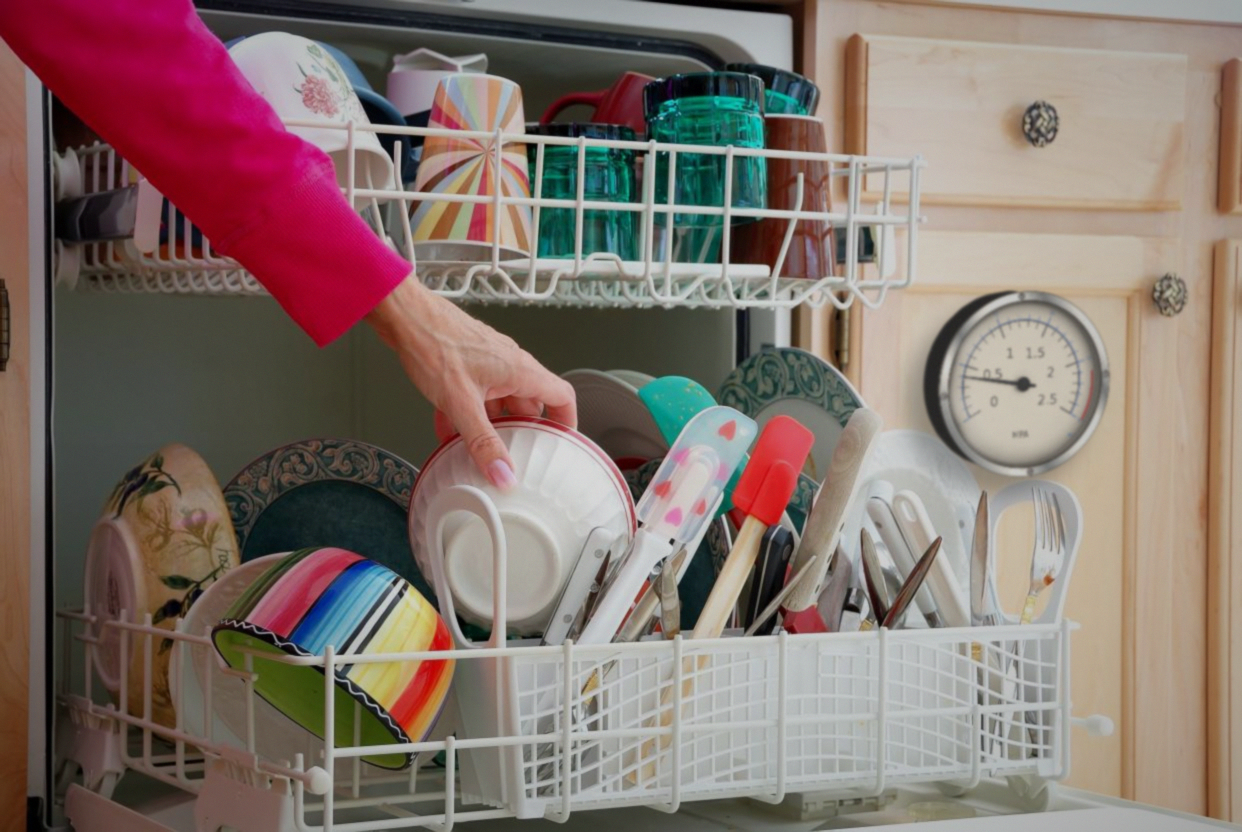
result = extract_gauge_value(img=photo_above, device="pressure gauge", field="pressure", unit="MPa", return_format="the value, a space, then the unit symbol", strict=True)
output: 0.4 MPa
